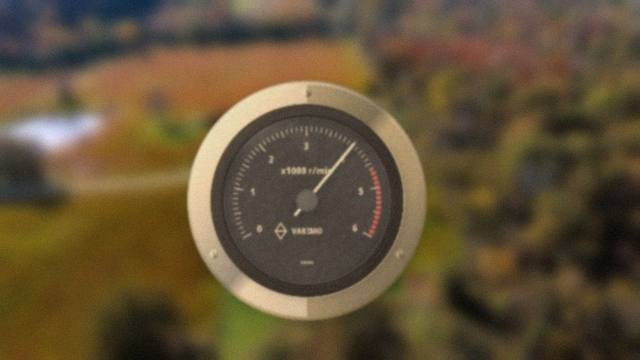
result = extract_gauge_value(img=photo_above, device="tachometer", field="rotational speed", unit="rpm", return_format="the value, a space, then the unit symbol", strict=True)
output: 4000 rpm
